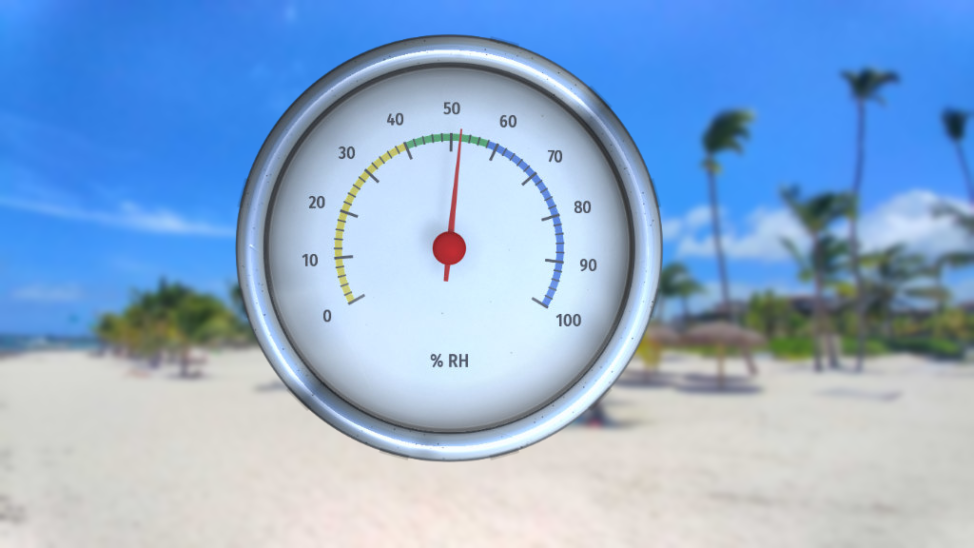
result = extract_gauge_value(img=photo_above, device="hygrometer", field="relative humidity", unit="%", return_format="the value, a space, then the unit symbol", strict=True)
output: 52 %
